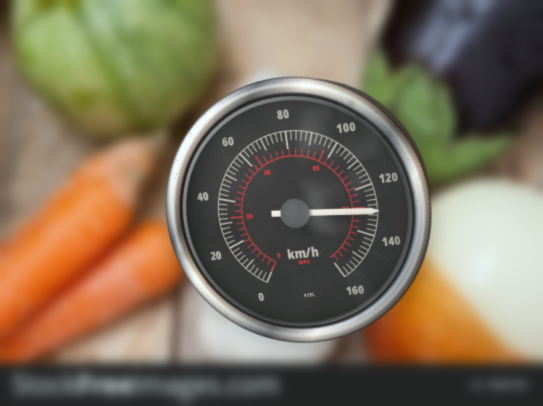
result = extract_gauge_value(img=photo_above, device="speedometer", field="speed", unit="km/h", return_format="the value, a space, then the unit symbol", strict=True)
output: 130 km/h
